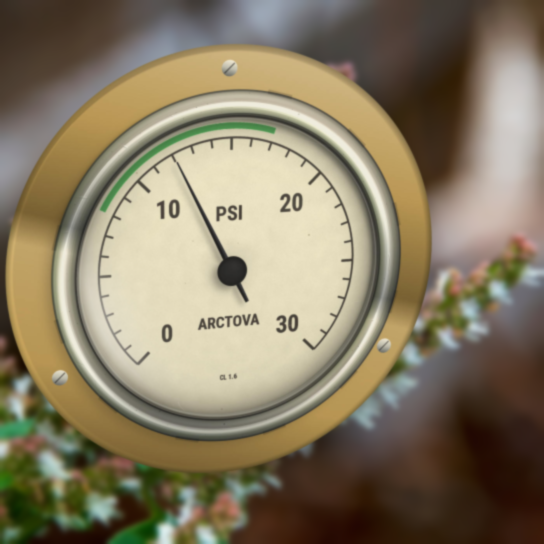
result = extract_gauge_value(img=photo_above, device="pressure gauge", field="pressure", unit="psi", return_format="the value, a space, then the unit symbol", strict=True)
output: 12 psi
